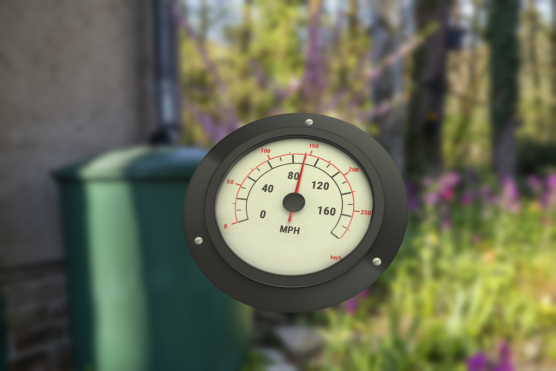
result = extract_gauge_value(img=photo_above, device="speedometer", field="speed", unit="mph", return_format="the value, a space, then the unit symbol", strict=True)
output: 90 mph
